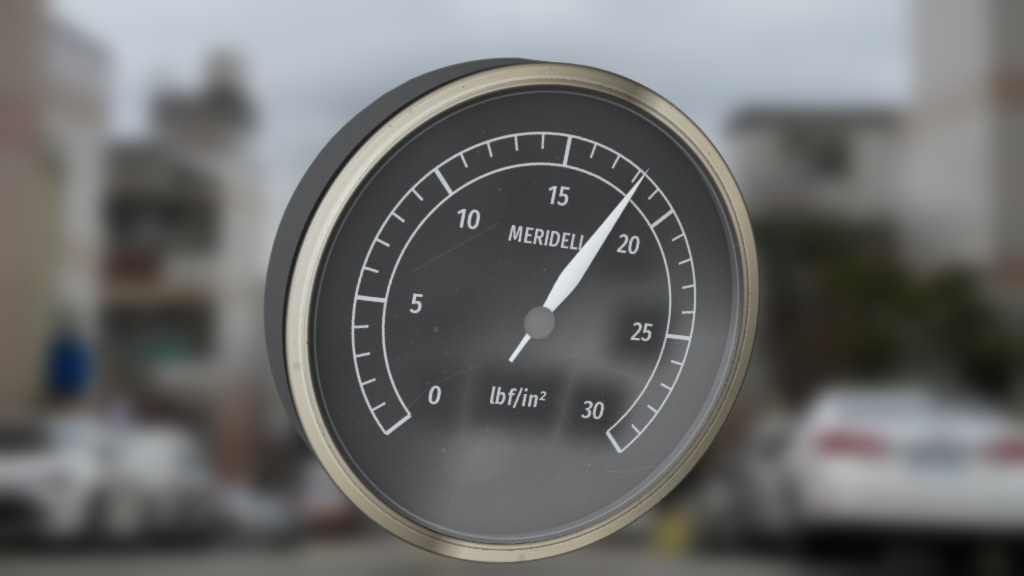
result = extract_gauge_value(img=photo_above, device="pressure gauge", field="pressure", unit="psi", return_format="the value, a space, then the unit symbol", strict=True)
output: 18 psi
